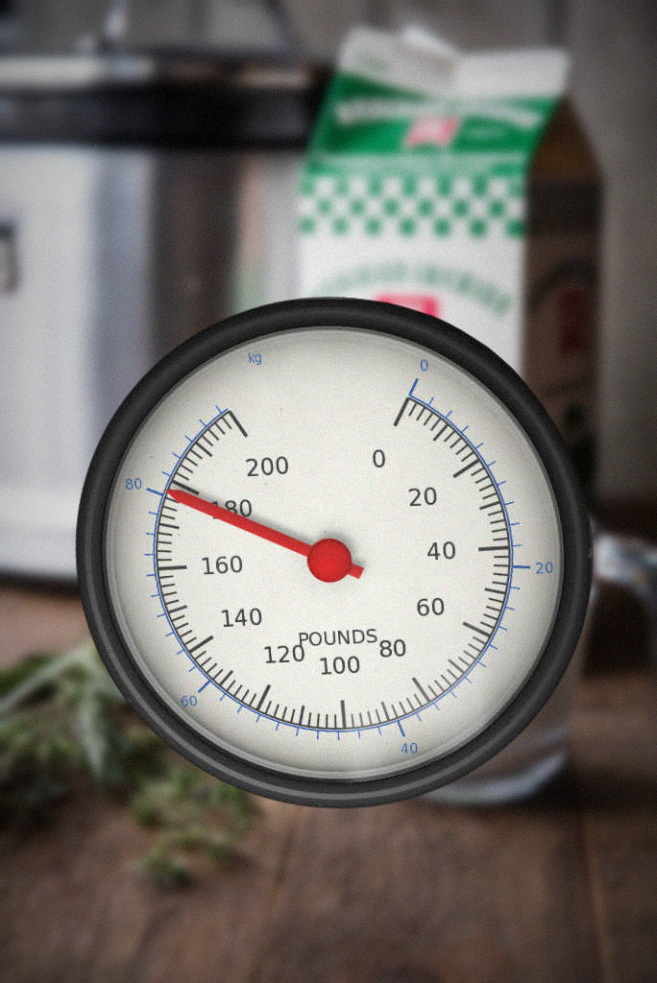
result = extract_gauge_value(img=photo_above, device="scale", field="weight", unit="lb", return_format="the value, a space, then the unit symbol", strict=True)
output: 178 lb
